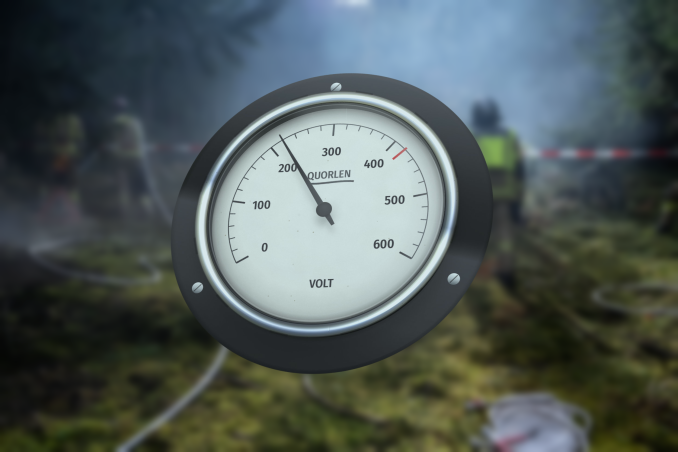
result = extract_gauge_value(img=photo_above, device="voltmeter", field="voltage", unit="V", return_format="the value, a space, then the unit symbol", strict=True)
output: 220 V
